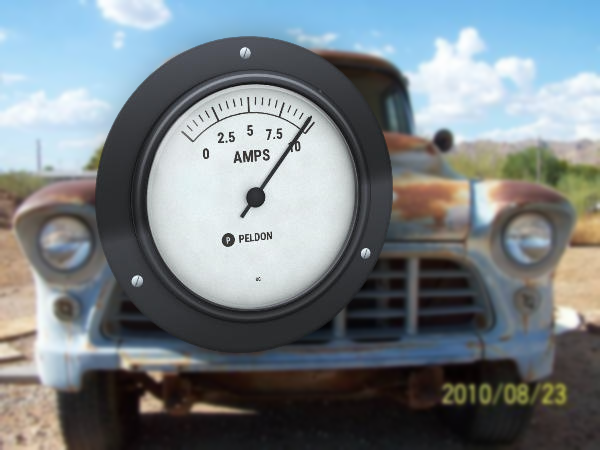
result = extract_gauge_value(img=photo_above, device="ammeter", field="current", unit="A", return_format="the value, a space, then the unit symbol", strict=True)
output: 9.5 A
